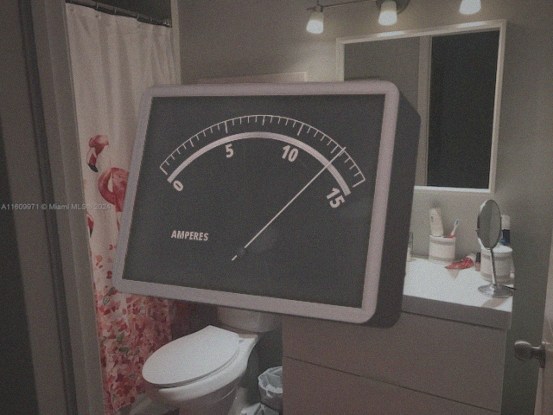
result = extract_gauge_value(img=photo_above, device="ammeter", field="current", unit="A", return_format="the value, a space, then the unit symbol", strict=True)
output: 13 A
